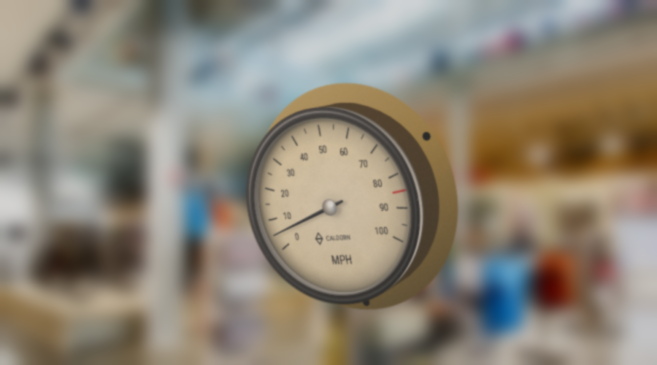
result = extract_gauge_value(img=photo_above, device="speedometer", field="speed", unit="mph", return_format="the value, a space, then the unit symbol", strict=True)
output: 5 mph
